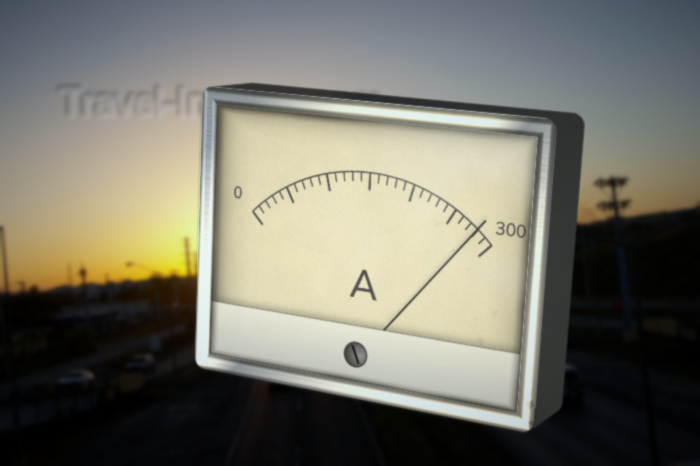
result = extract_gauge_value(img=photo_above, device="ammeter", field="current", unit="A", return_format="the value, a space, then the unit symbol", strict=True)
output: 280 A
